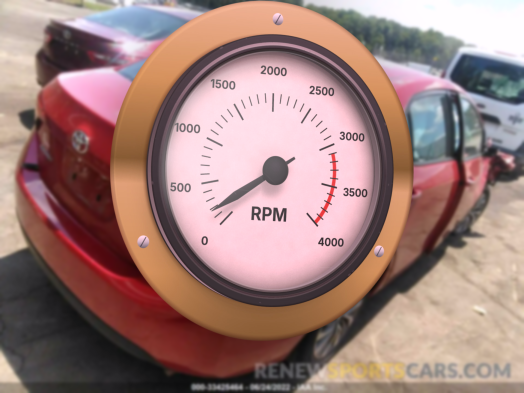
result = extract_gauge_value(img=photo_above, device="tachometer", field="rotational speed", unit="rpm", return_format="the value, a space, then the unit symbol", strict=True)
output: 200 rpm
